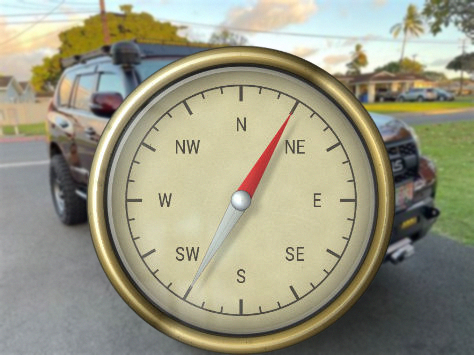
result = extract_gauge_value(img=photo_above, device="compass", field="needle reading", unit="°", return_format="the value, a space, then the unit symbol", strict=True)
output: 30 °
